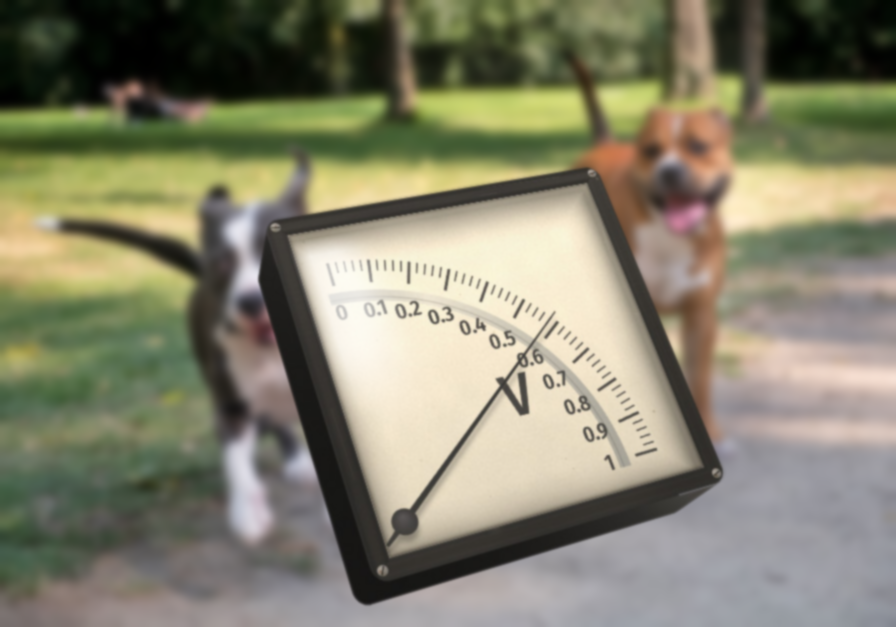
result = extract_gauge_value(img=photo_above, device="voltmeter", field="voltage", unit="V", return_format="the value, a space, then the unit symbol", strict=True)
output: 0.58 V
